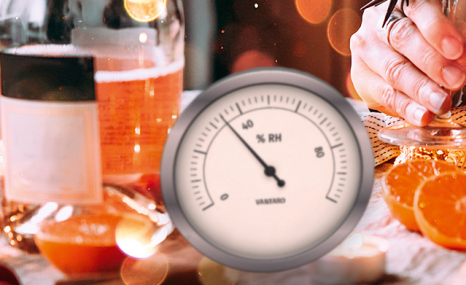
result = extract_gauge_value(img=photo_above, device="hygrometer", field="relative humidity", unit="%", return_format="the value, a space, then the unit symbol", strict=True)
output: 34 %
